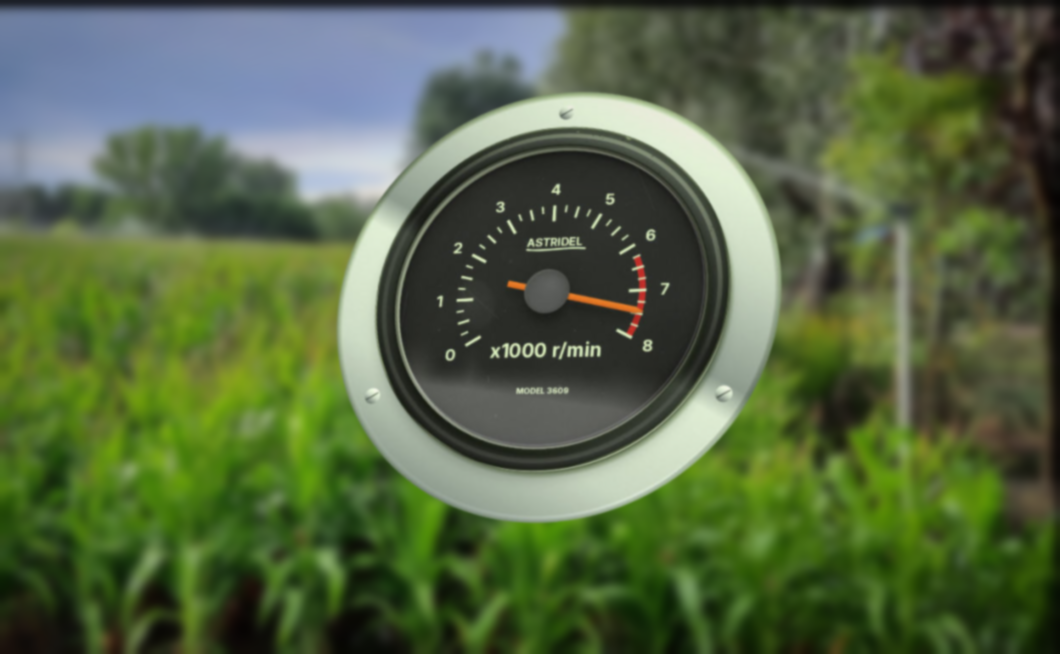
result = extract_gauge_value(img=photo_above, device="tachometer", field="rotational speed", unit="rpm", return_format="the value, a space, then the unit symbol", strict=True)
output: 7500 rpm
